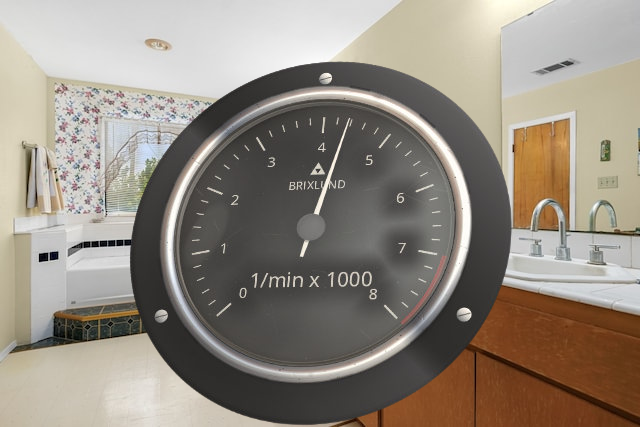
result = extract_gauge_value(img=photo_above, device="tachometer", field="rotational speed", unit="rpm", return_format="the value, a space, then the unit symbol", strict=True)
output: 4400 rpm
